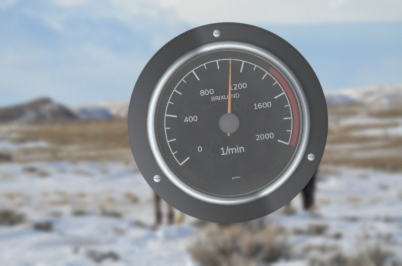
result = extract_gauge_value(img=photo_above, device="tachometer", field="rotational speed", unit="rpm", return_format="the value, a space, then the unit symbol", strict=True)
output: 1100 rpm
